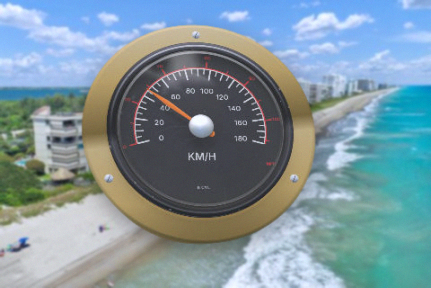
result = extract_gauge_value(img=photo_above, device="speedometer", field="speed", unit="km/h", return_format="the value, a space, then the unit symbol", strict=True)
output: 45 km/h
